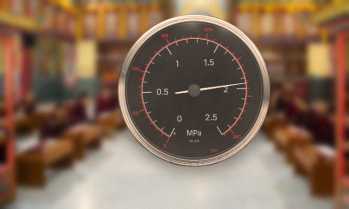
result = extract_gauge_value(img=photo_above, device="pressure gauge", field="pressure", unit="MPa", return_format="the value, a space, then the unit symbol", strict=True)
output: 1.95 MPa
